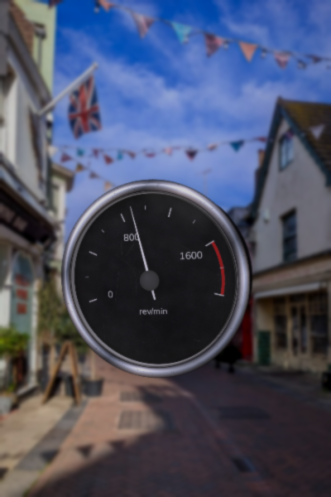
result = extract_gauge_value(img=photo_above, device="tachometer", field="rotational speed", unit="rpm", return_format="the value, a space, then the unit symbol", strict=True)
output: 900 rpm
